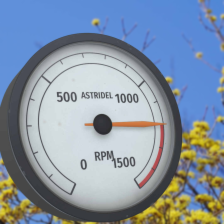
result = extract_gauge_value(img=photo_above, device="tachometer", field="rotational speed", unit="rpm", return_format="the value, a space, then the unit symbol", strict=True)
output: 1200 rpm
